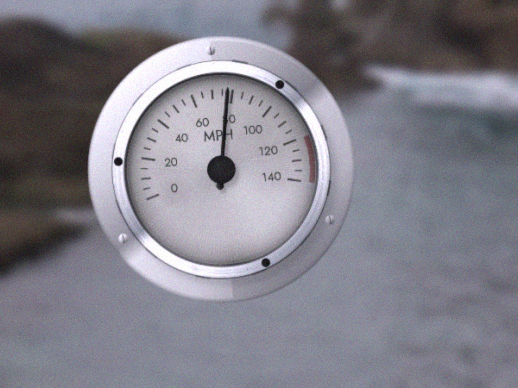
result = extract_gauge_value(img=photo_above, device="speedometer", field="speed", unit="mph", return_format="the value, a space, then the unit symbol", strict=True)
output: 77.5 mph
